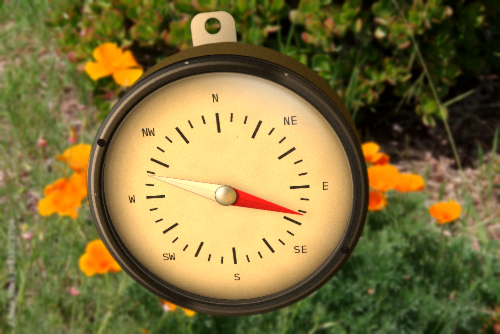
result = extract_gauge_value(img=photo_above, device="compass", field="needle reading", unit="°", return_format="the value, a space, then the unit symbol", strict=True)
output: 110 °
